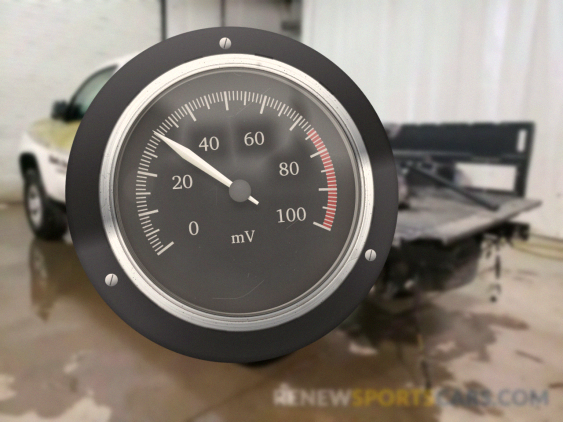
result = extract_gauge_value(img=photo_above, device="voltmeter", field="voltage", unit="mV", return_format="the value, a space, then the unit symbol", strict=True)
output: 30 mV
